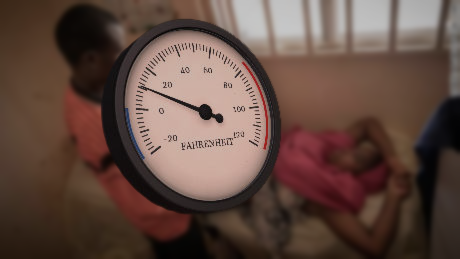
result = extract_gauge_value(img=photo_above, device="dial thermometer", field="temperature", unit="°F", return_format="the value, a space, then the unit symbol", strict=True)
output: 10 °F
